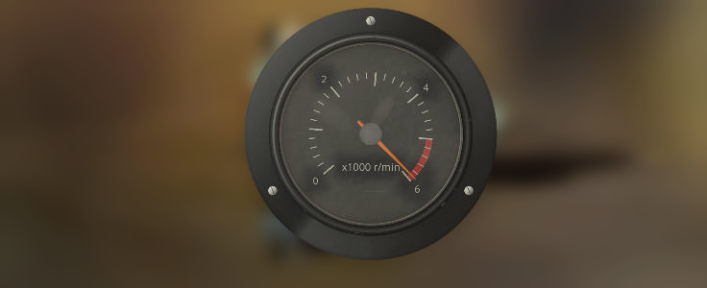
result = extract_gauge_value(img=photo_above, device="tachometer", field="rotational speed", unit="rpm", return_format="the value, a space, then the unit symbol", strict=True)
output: 5900 rpm
